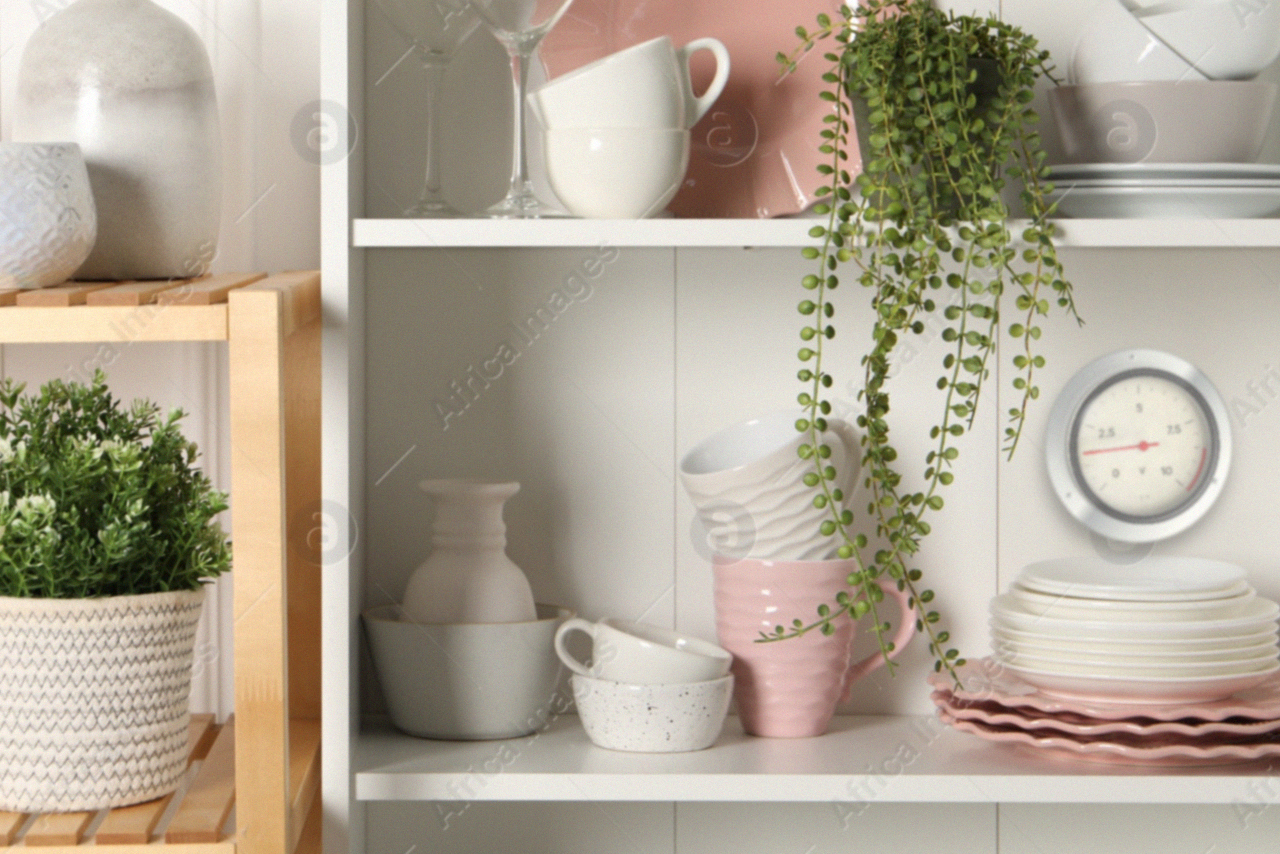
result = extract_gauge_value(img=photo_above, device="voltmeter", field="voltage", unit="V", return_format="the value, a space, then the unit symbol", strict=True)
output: 1.5 V
